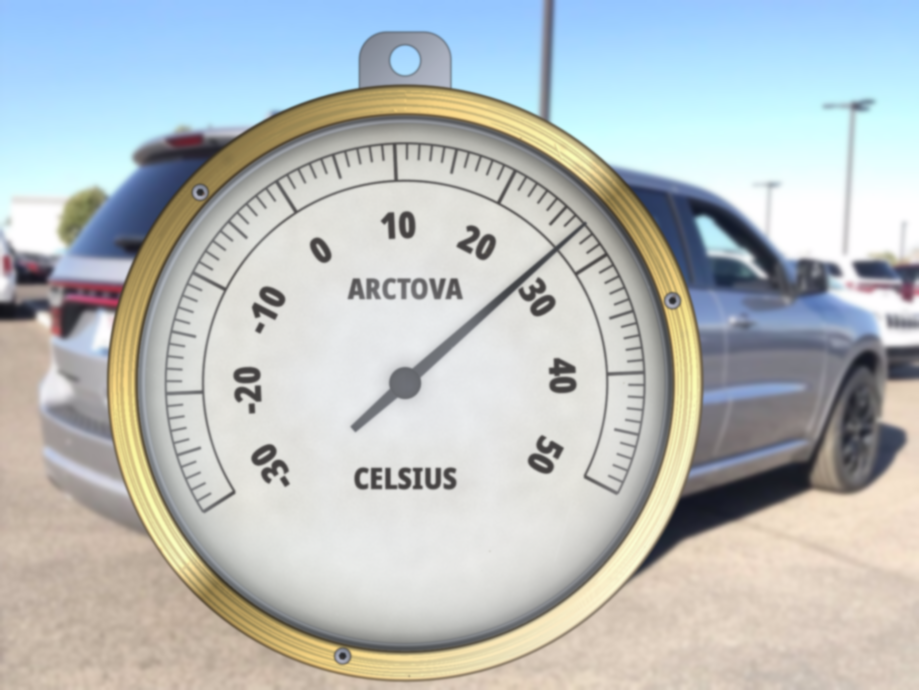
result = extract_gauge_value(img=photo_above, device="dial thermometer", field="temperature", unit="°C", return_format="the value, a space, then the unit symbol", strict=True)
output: 27 °C
